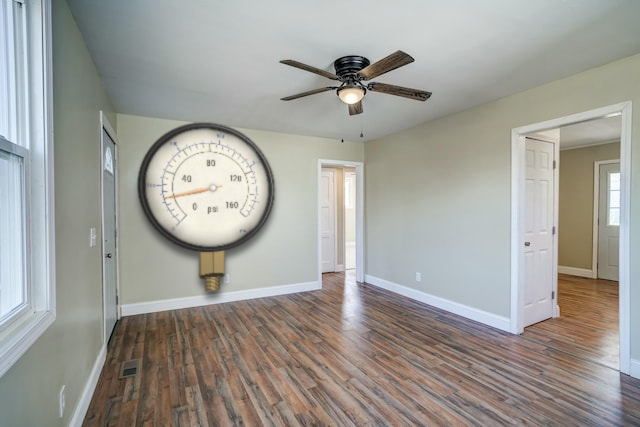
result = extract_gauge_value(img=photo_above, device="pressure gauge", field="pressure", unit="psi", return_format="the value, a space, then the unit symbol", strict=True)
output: 20 psi
